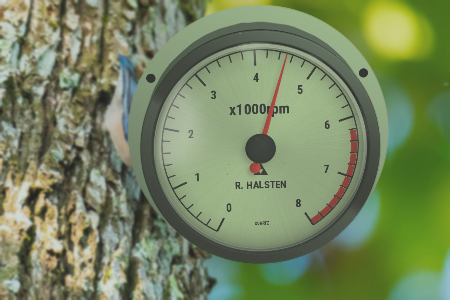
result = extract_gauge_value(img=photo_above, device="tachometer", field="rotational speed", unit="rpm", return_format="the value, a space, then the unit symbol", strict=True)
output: 4500 rpm
